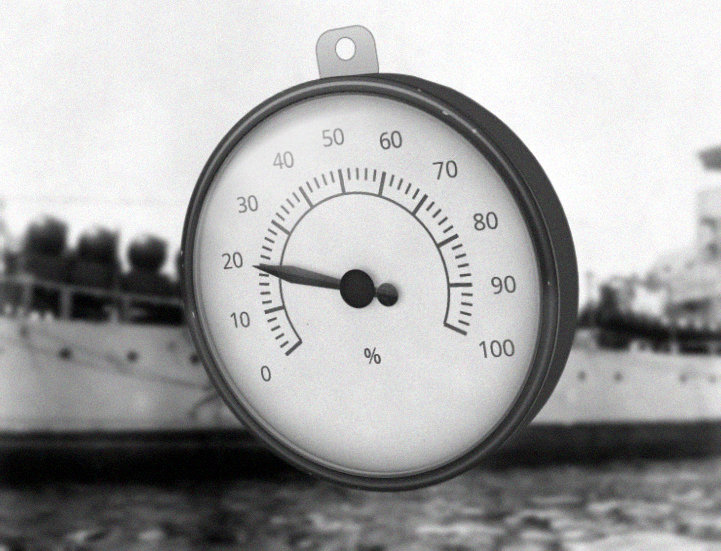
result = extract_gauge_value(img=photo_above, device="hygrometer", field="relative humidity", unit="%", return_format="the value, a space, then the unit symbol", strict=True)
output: 20 %
